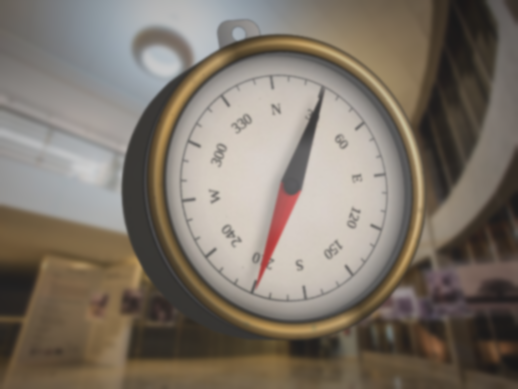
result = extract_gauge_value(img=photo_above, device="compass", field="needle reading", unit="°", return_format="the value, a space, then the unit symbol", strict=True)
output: 210 °
